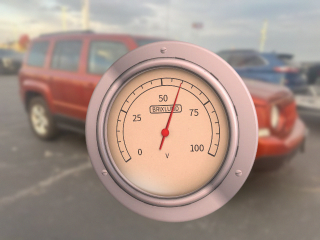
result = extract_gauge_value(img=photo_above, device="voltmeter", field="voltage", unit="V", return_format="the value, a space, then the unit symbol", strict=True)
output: 60 V
